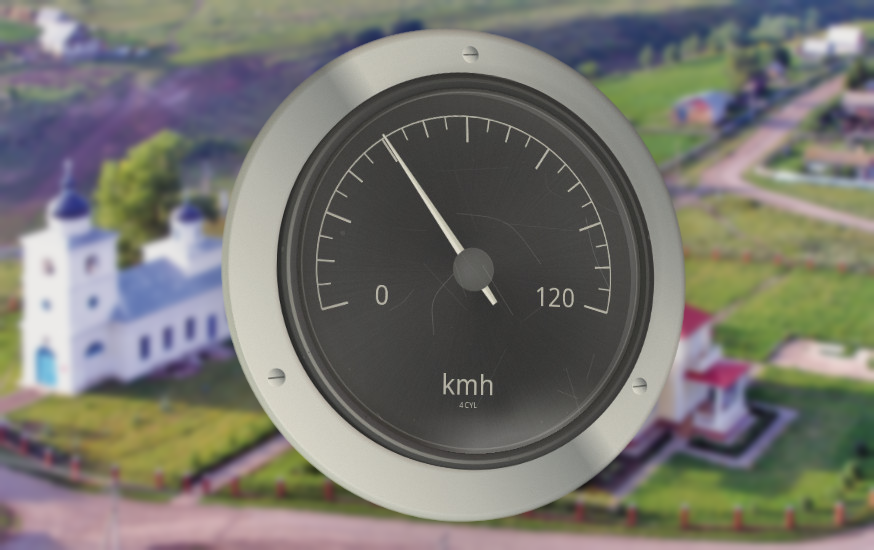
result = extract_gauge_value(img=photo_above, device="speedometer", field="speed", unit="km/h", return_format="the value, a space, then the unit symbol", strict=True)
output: 40 km/h
